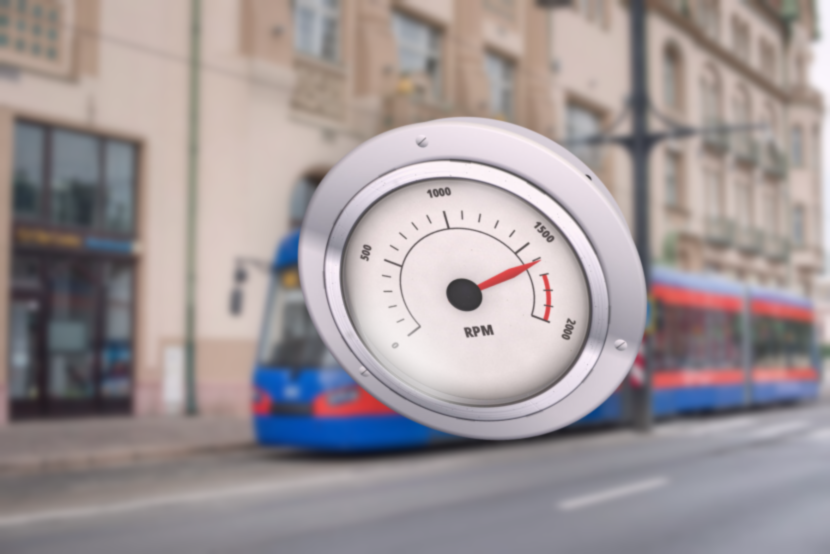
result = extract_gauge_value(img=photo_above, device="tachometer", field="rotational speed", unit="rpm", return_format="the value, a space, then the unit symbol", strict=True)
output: 1600 rpm
